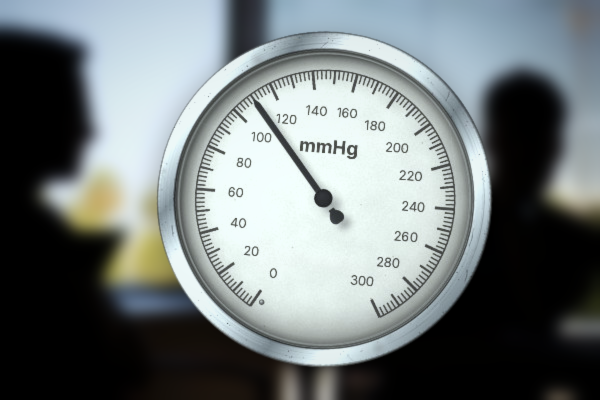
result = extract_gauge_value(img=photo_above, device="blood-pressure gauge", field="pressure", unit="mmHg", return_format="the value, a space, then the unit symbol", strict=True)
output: 110 mmHg
